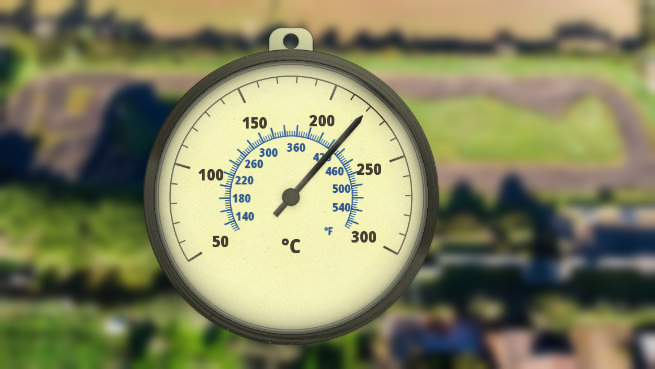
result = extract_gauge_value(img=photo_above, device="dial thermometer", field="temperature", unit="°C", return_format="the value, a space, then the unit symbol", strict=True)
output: 220 °C
